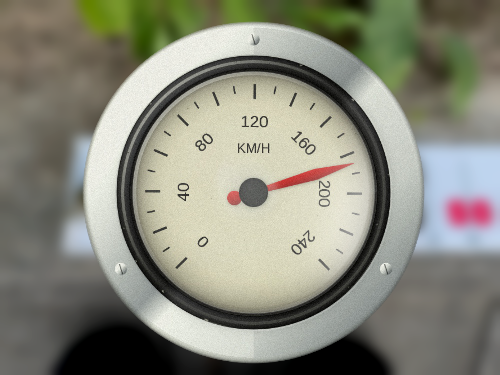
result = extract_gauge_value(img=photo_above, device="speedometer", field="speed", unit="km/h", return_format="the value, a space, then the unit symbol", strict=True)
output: 185 km/h
